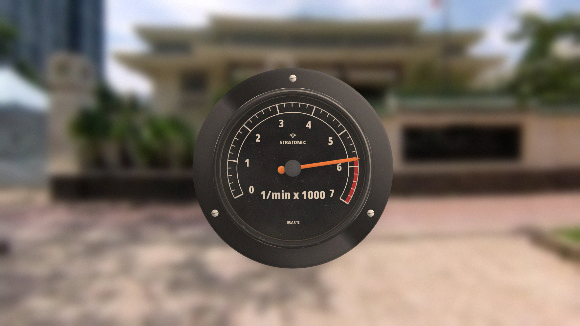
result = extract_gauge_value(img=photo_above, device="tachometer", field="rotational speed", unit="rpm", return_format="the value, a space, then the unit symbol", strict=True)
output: 5800 rpm
